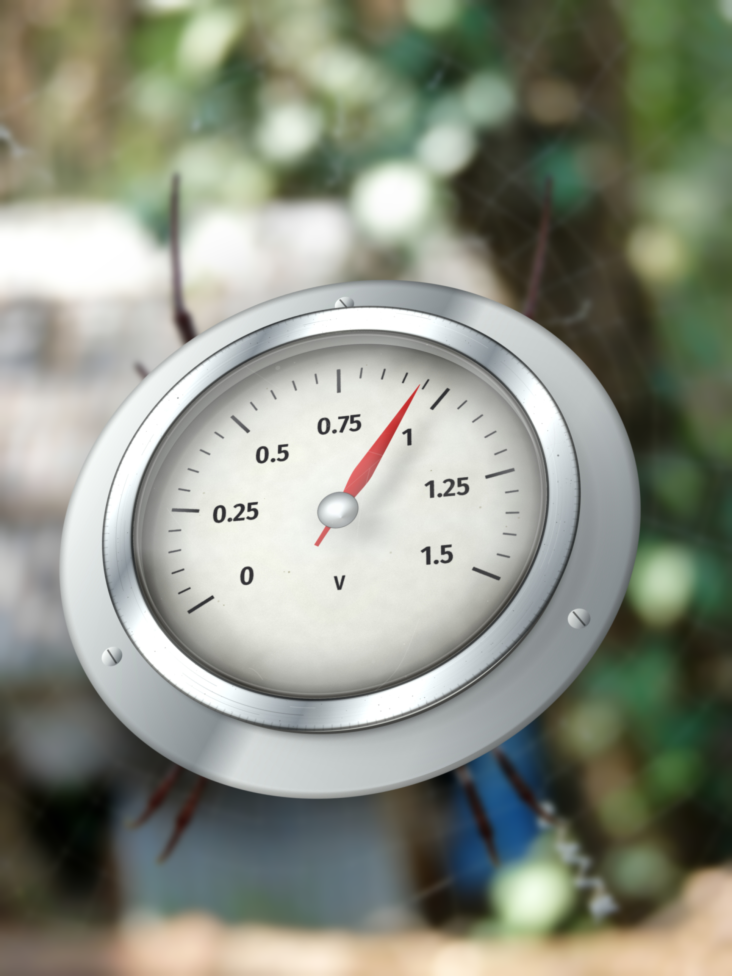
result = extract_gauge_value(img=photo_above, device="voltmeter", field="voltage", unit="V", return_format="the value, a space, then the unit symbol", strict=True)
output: 0.95 V
